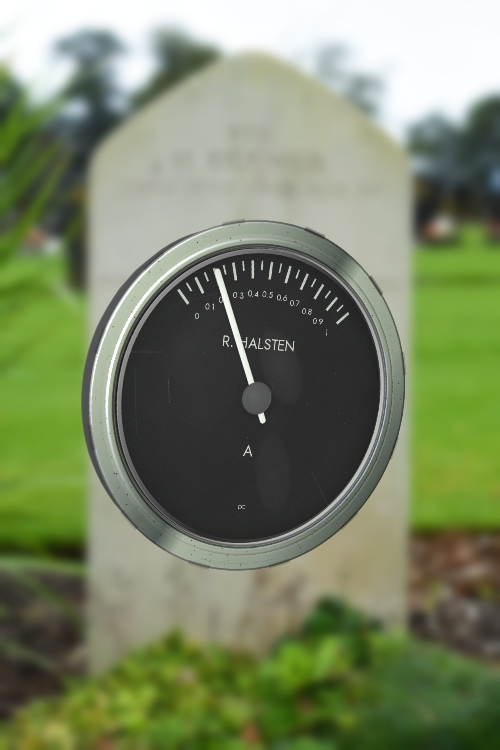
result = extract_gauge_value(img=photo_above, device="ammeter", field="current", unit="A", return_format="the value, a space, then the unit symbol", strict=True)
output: 0.2 A
